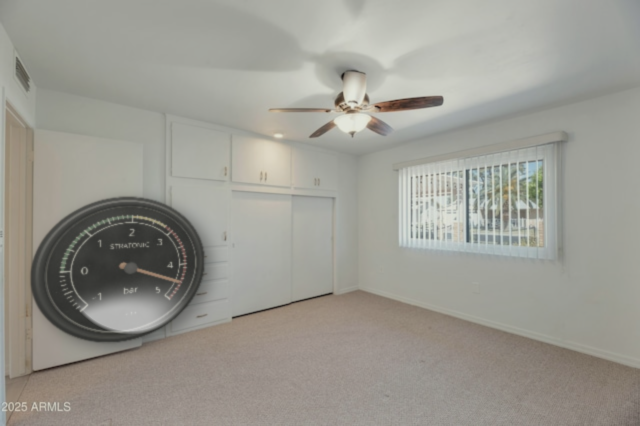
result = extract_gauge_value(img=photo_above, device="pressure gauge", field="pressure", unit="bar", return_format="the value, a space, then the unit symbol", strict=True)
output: 4.5 bar
